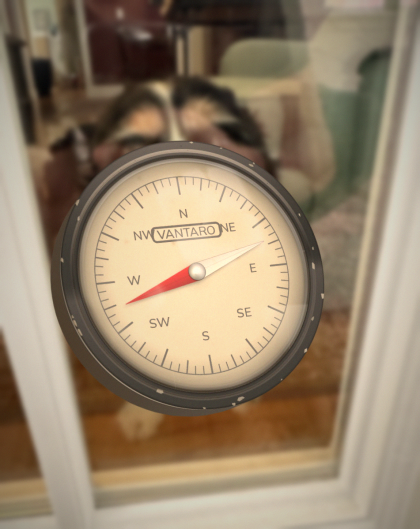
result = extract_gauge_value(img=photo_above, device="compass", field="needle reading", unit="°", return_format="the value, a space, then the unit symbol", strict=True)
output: 252.5 °
